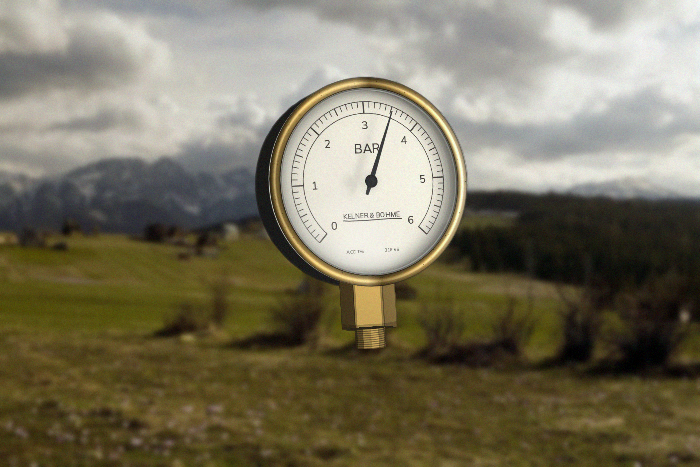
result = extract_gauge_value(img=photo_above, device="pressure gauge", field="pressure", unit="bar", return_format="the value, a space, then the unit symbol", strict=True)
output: 3.5 bar
